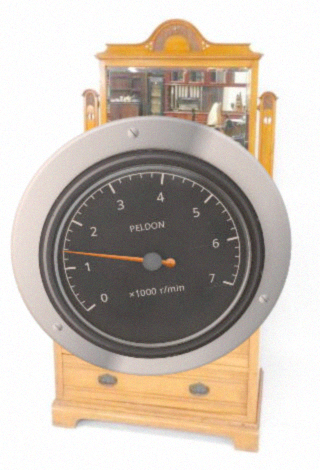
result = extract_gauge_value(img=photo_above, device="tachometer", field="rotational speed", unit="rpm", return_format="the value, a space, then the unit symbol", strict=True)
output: 1400 rpm
